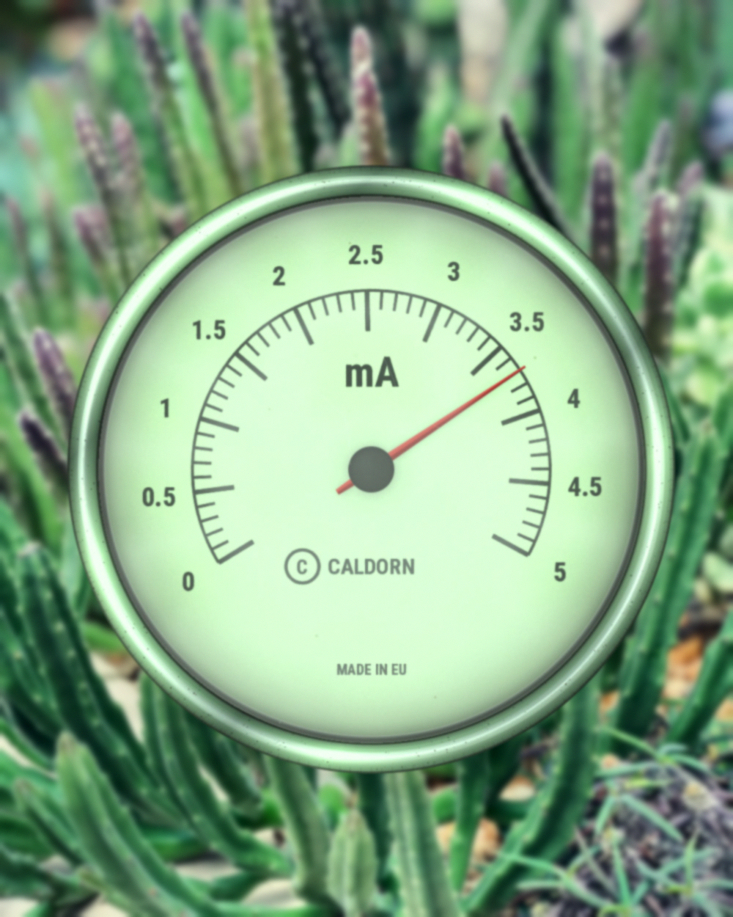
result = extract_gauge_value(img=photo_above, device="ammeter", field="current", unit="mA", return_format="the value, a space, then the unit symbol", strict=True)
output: 3.7 mA
